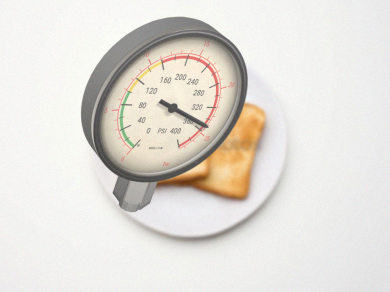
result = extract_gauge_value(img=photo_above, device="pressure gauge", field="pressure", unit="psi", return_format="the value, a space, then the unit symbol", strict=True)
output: 350 psi
